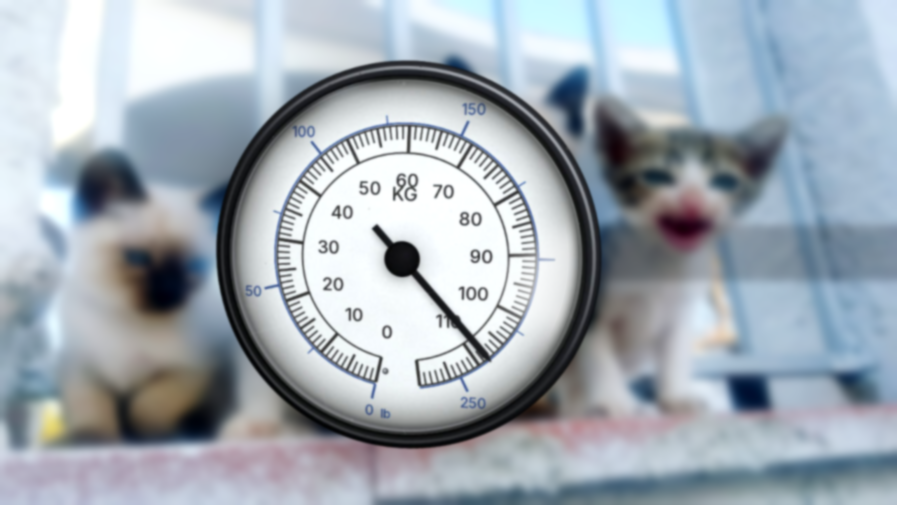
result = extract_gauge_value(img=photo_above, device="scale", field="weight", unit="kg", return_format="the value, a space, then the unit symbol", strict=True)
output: 108 kg
